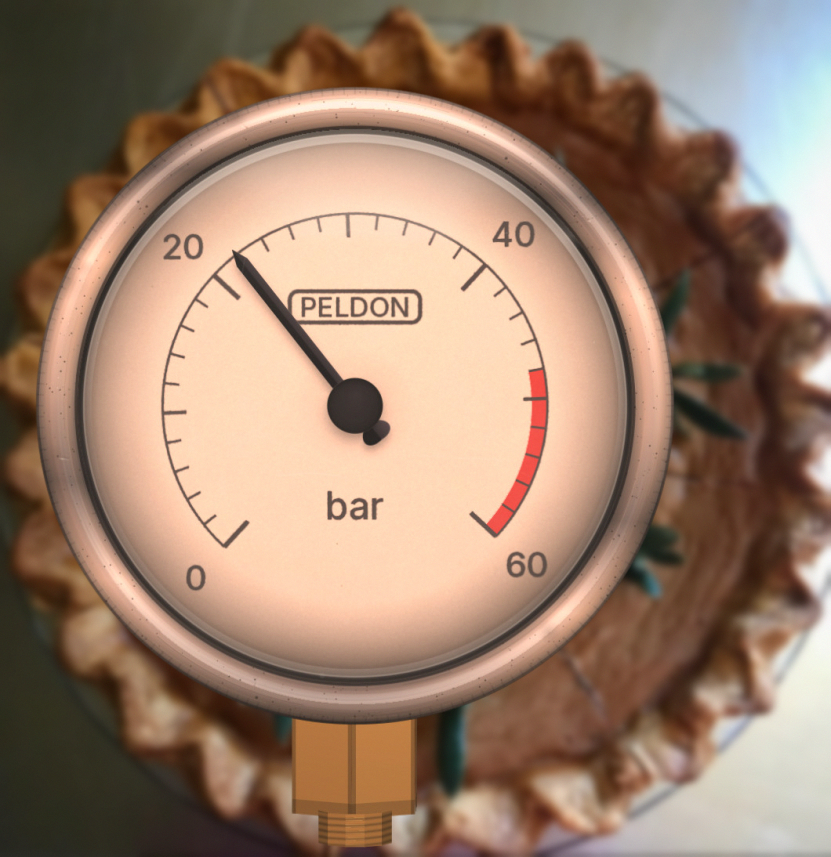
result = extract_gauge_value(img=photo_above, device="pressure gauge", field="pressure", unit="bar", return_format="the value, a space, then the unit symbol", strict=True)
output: 22 bar
